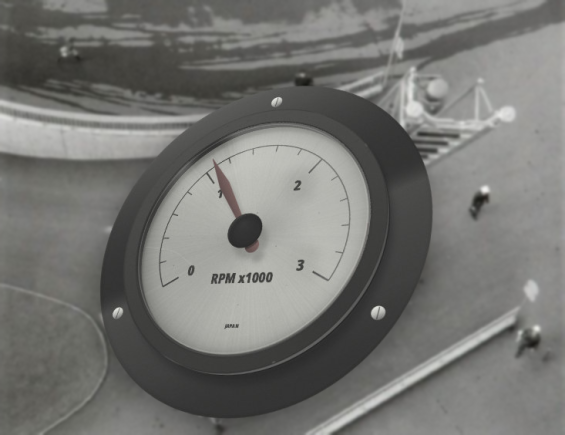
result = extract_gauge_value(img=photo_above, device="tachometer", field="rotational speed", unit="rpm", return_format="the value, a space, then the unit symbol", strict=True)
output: 1100 rpm
